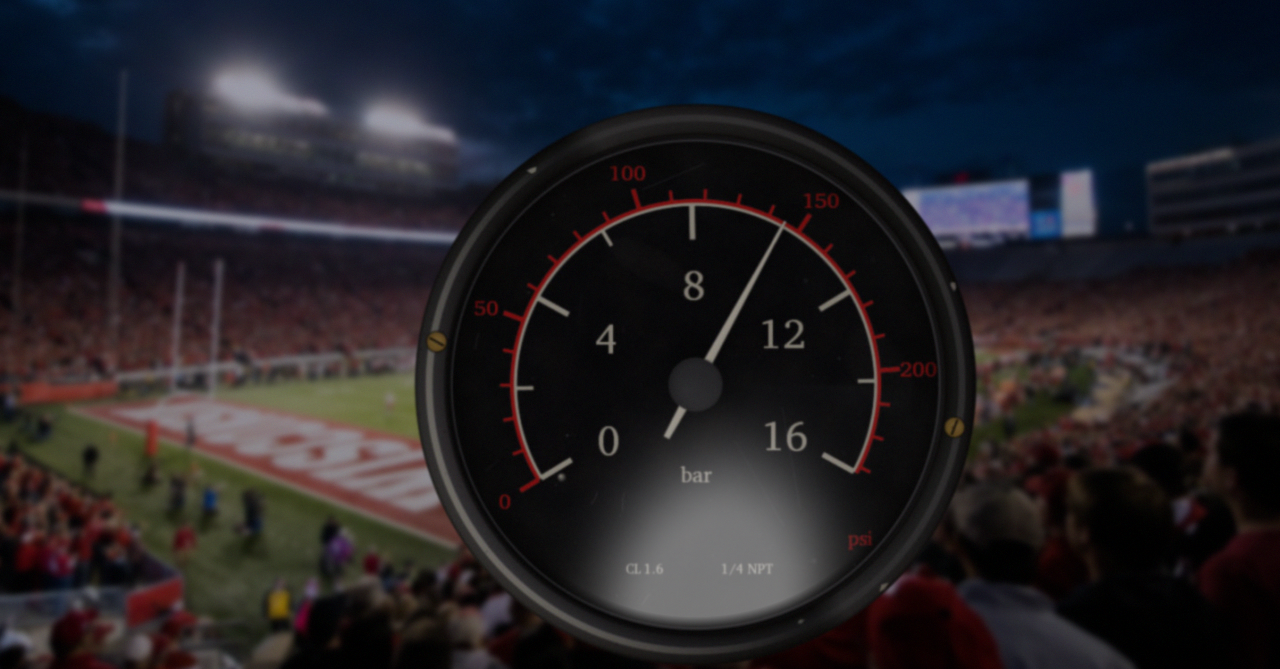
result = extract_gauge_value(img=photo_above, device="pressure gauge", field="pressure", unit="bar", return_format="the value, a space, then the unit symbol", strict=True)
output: 10 bar
